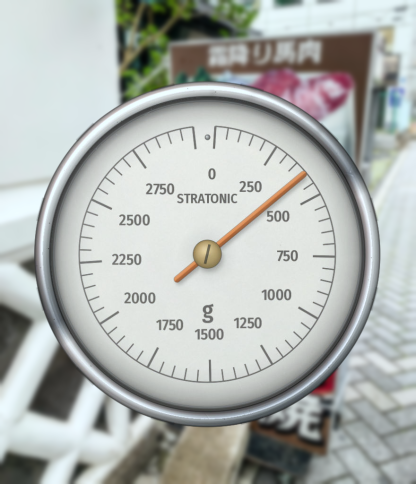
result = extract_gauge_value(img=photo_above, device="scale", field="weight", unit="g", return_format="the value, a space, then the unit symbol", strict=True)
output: 400 g
